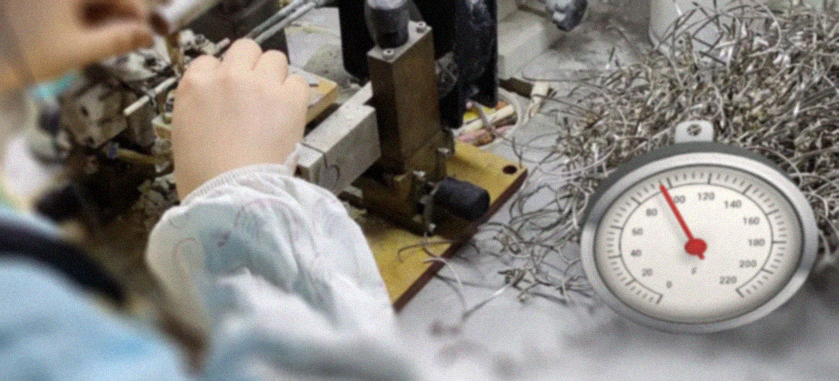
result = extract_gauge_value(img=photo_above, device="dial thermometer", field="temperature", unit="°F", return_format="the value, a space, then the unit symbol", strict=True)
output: 96 °F
